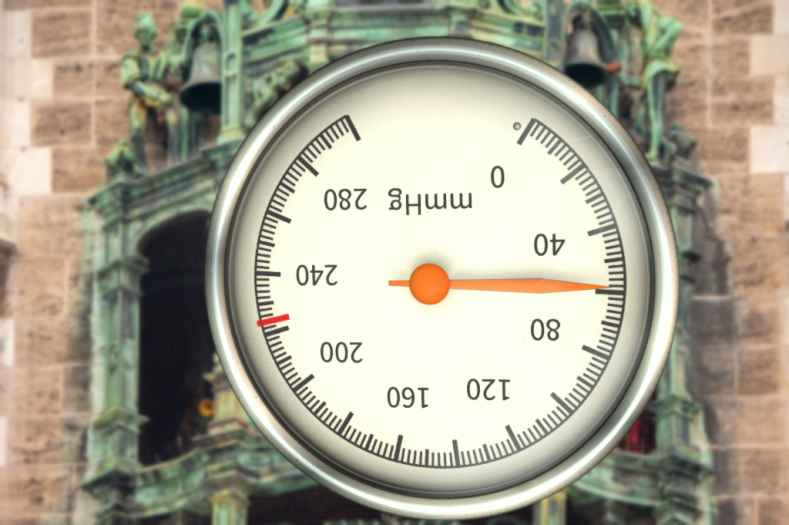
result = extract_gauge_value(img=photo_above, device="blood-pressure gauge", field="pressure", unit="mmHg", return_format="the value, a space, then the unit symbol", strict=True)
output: 58 mmHg
